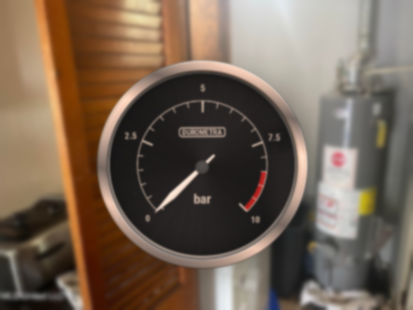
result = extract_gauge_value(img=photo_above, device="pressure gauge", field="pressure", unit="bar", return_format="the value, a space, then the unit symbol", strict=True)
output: 0 bar
